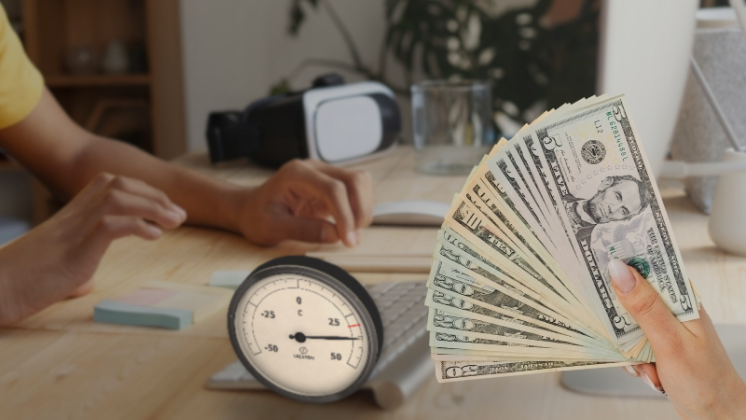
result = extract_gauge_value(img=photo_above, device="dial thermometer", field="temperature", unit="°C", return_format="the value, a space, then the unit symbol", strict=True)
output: 35 °C
